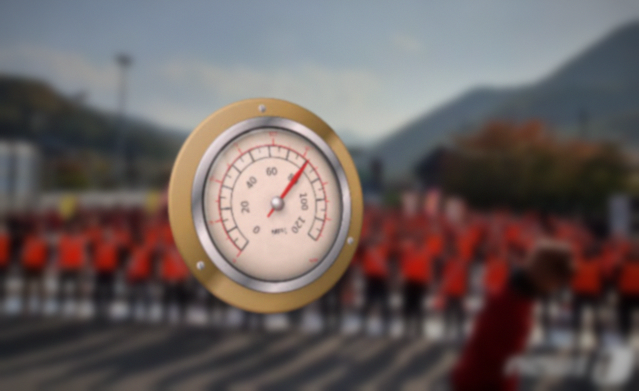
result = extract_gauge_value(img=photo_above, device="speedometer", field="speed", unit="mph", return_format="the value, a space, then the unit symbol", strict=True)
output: 80 mph
